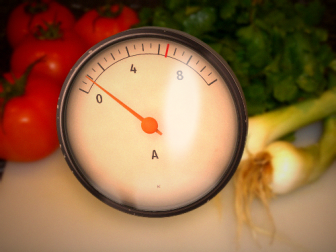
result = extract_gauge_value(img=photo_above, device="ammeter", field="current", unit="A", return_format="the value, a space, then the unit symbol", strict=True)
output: 1 A
